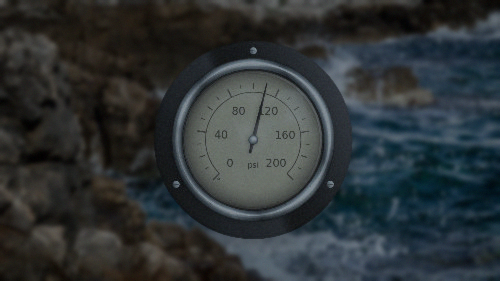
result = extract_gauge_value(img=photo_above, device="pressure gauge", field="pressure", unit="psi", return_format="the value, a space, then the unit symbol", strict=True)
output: 110 psi
